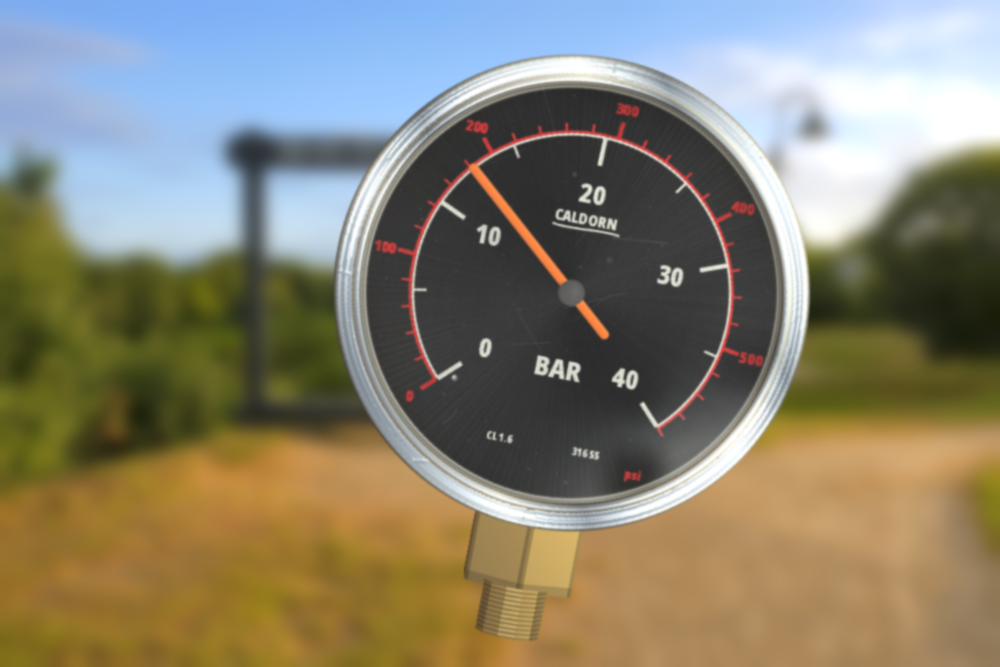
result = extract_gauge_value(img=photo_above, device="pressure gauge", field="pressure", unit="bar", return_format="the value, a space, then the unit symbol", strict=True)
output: 12.5 bar
